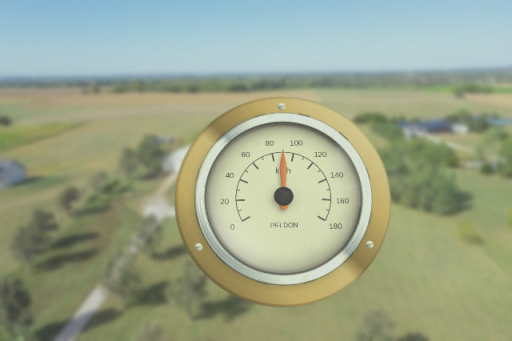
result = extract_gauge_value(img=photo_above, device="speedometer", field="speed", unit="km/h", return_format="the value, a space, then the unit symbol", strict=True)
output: 90 km/h
